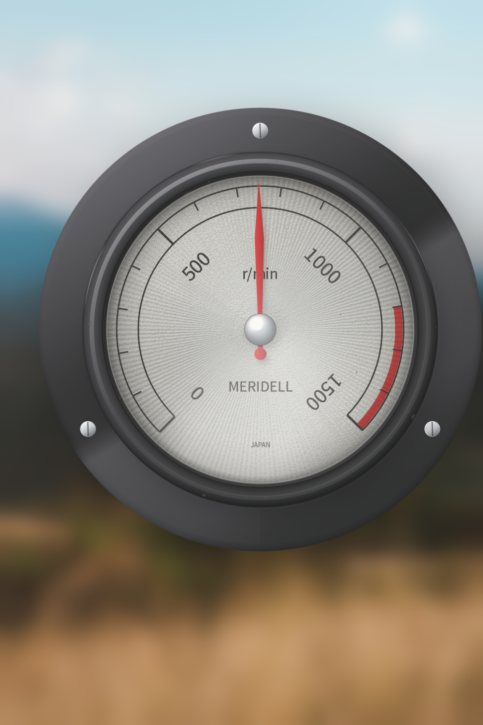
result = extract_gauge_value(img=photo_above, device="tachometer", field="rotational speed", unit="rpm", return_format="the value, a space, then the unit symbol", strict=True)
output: 750 rpm
